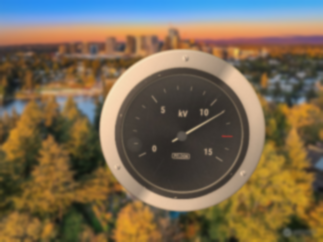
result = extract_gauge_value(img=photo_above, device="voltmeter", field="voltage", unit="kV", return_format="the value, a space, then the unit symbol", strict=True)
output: 11 kV
